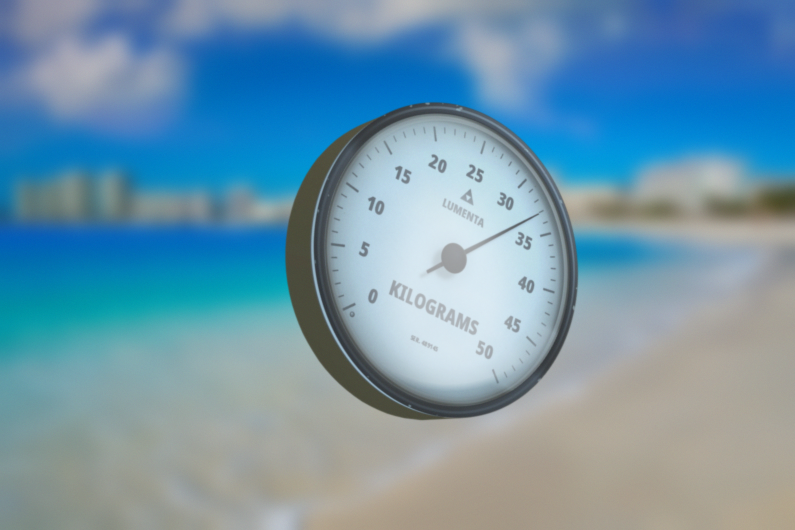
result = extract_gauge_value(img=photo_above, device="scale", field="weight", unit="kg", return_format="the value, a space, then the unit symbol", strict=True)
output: 33 kg
